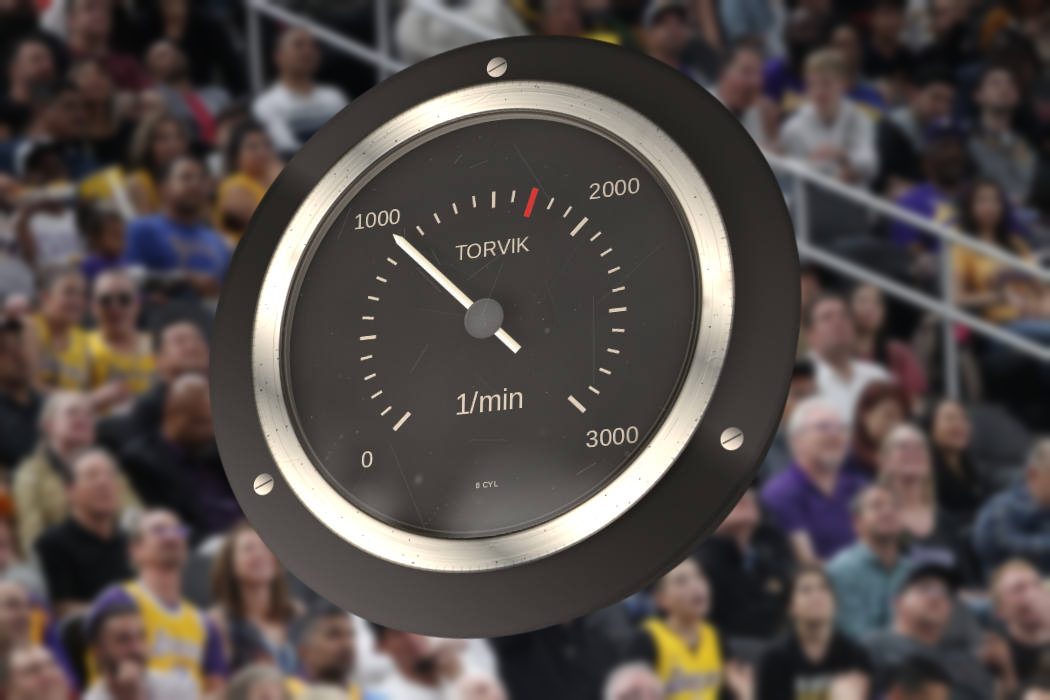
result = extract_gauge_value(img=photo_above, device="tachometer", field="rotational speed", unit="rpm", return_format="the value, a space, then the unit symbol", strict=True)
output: 1000 rpm
